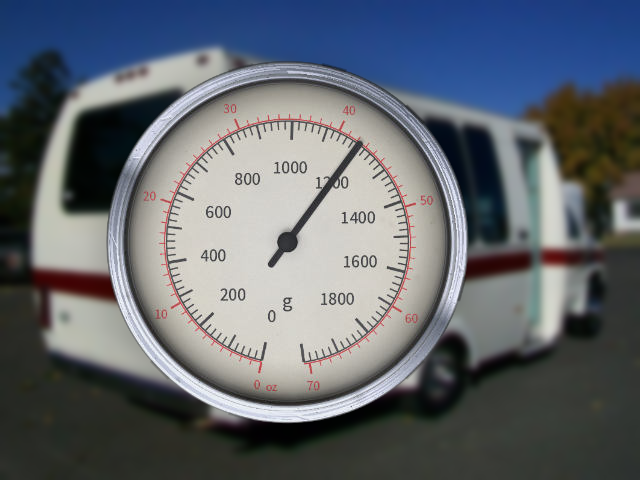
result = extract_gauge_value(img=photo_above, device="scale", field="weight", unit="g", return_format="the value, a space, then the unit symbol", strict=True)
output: 1200 g
